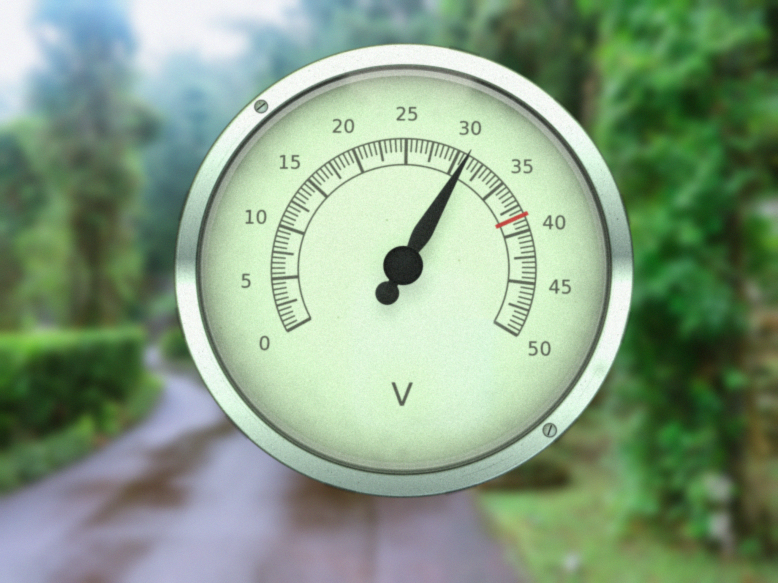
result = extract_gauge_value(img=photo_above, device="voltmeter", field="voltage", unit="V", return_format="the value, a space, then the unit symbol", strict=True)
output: 31 V
